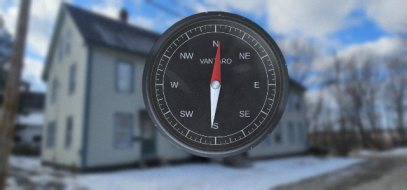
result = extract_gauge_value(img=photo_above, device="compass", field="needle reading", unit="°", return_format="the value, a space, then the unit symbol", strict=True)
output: 5 °
